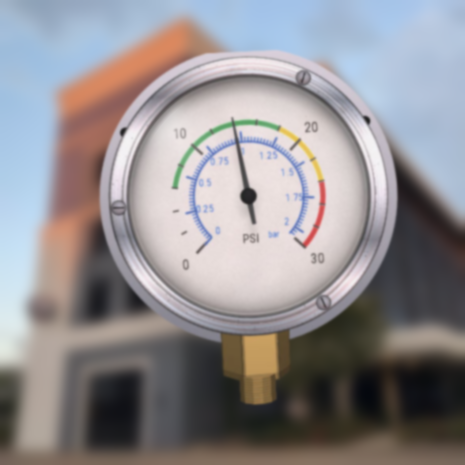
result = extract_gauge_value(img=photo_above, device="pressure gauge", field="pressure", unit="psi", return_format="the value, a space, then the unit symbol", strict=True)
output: 14 psi
